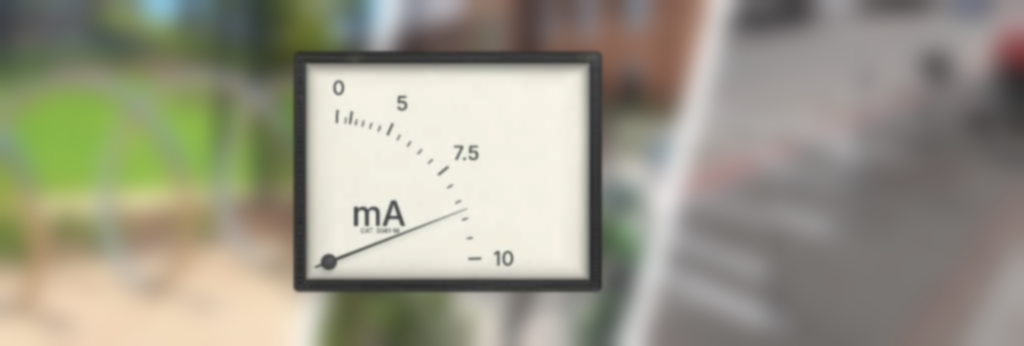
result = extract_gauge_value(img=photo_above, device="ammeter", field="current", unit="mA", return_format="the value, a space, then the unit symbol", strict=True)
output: 8.75 mA
